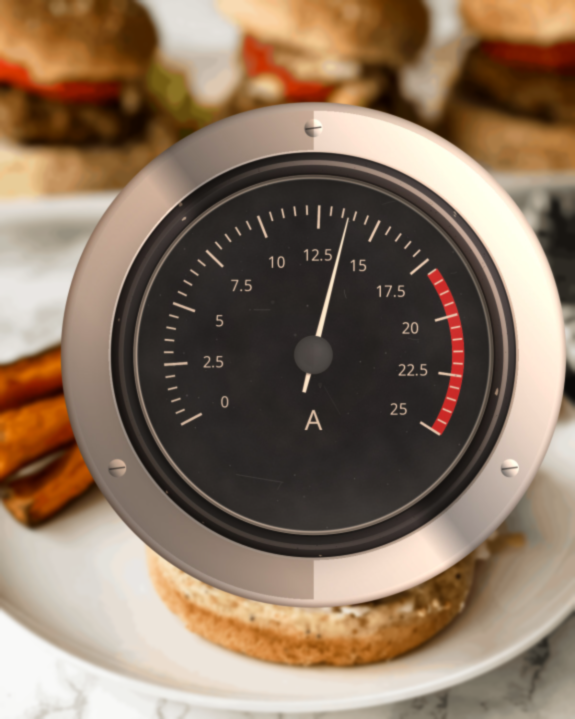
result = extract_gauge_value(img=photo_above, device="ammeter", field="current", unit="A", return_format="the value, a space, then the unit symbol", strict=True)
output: 13.75 A
